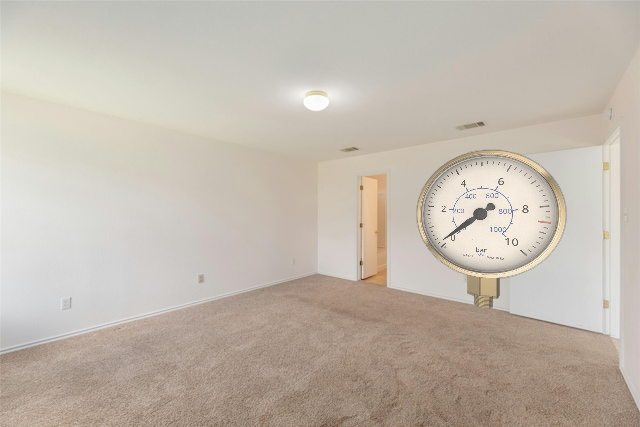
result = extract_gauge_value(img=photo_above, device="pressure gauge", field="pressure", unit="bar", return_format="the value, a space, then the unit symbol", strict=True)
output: 0.2 bar
